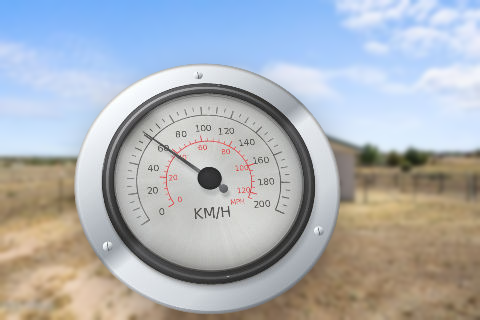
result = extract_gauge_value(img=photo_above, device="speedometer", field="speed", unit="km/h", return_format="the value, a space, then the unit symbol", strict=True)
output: 60 km/h
